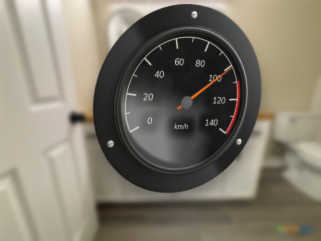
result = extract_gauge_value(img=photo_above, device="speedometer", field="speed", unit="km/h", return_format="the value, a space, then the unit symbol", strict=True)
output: 100 km/h
